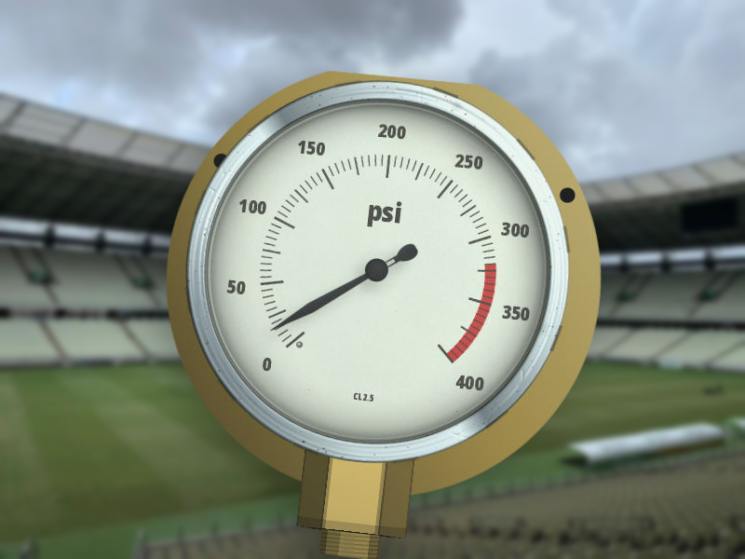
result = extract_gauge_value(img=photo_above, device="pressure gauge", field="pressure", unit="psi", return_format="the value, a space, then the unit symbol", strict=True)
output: 15 psi
